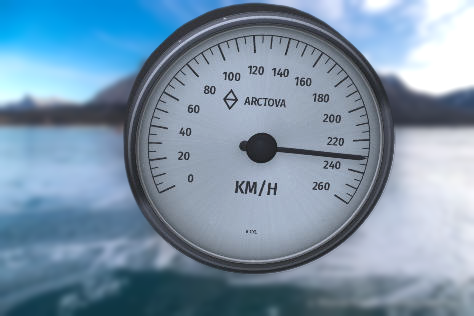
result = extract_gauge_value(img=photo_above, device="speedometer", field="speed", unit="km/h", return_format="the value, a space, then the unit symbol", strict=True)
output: 230 km/h
